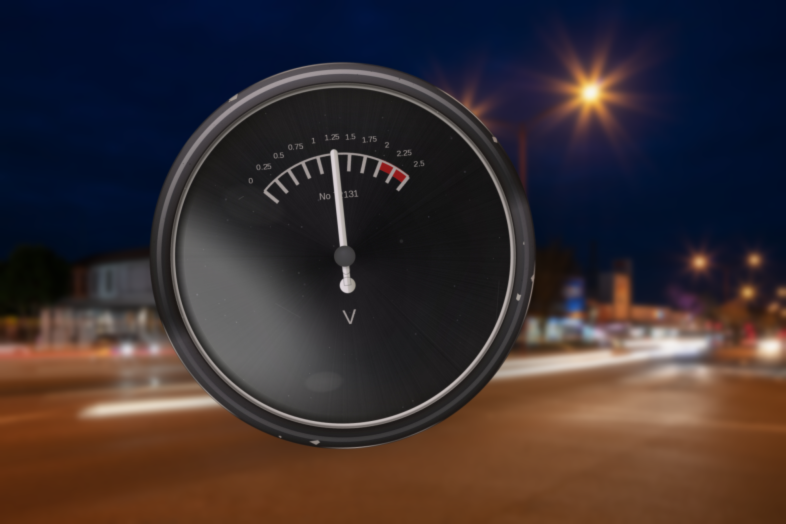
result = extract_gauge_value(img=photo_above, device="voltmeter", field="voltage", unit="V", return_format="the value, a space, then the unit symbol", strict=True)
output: 1.25 V
